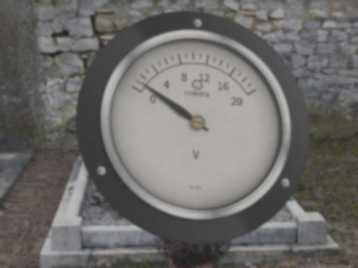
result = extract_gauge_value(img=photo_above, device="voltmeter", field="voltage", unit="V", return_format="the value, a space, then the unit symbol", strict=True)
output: 1 V
